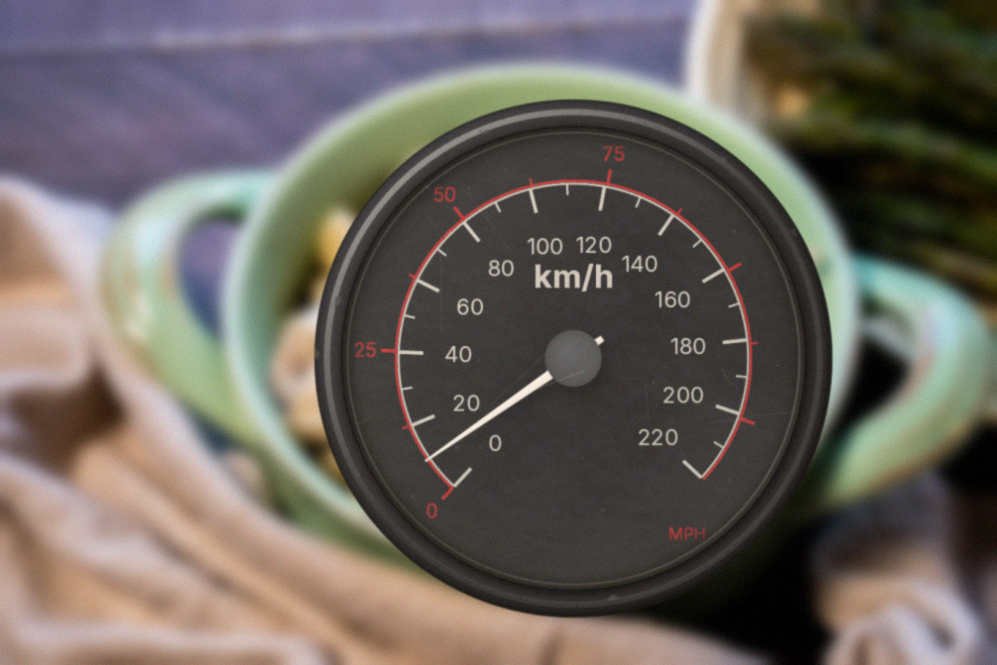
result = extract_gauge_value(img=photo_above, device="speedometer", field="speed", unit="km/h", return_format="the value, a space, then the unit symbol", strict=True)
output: 10 km/h
